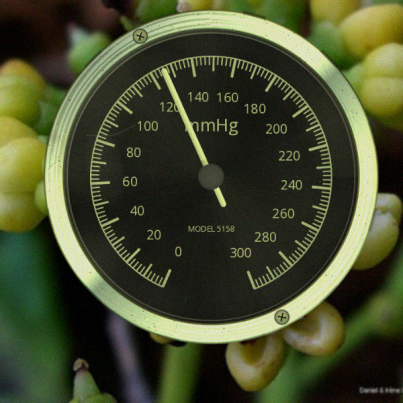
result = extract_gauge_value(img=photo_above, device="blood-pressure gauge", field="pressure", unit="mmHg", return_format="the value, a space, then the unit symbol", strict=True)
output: 126 mmHg
